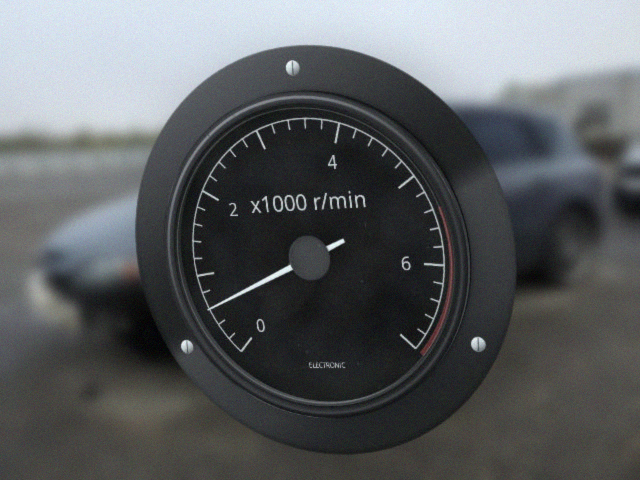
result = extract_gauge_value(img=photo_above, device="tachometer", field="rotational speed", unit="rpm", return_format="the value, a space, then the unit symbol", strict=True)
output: 600 rpm
